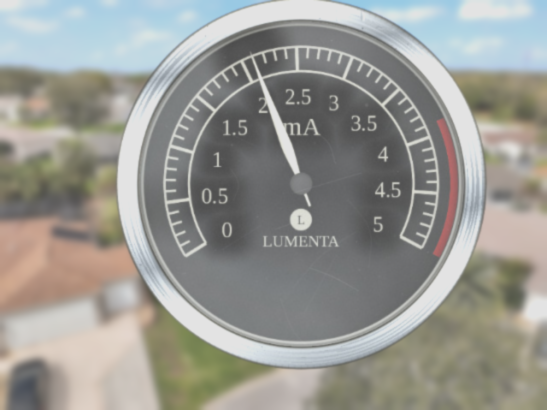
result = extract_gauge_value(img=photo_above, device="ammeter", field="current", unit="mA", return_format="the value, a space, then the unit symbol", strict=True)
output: 2.1 mA
